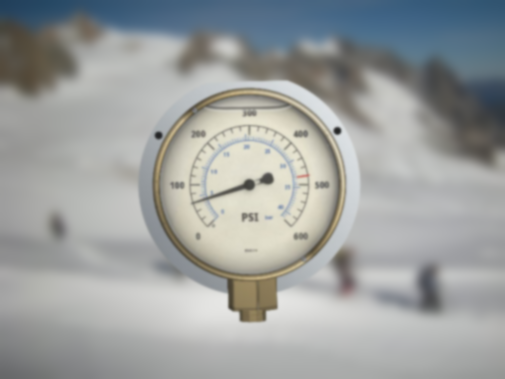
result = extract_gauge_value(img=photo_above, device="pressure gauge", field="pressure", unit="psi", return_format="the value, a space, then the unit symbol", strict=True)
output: 60 psi
